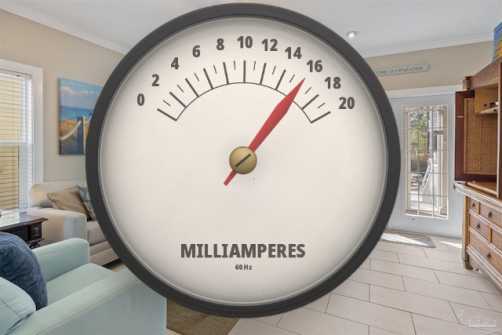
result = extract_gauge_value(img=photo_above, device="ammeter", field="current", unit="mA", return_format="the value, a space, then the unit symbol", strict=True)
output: 16 mA
